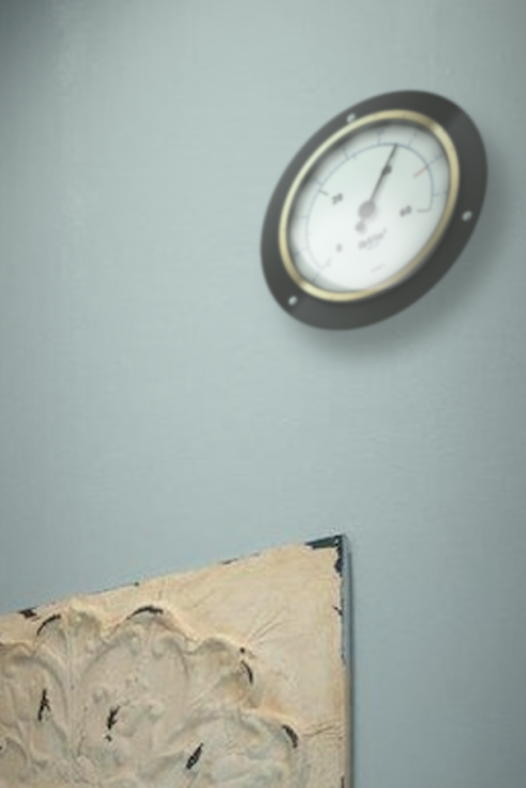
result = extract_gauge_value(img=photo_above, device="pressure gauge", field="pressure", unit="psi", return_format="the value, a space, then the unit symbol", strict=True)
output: 40 psi
